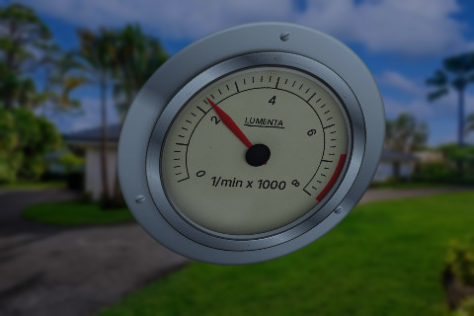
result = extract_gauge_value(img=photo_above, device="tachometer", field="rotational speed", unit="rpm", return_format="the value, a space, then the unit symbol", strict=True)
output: 2300 rpm
